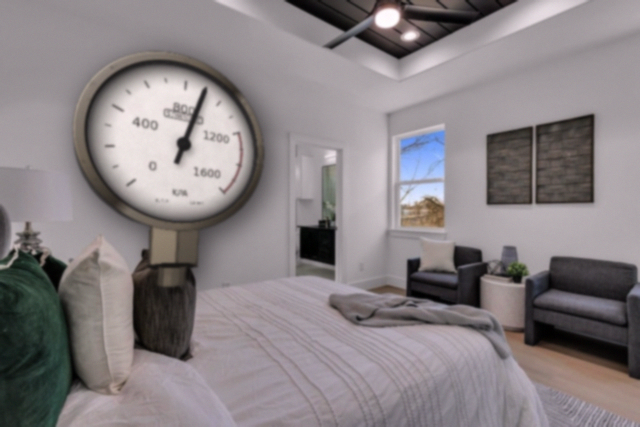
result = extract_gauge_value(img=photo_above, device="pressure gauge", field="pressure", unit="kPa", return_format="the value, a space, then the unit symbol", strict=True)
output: 900 kPa
